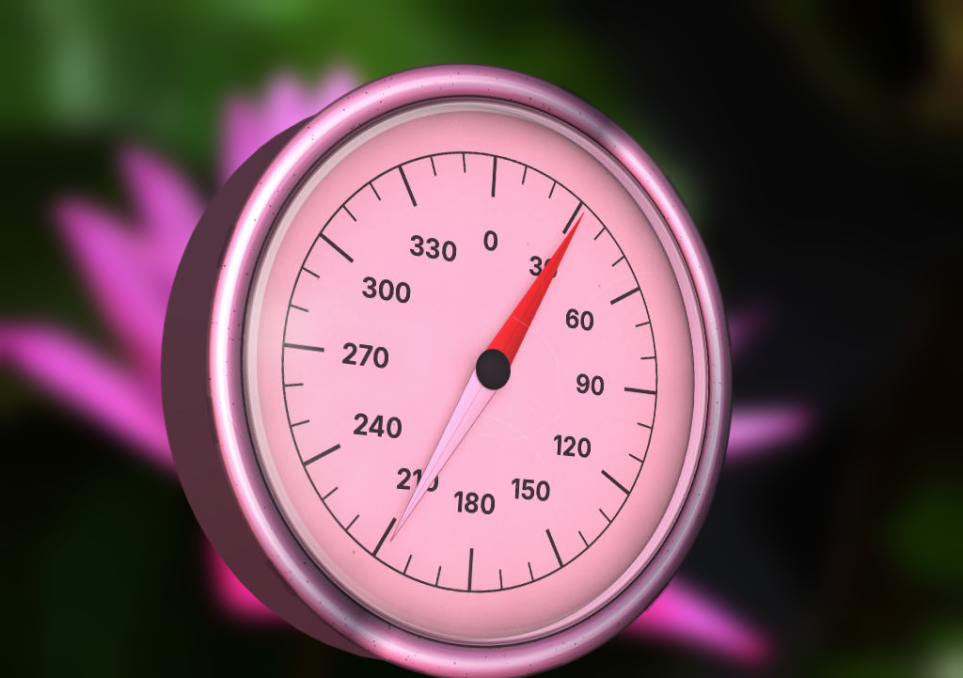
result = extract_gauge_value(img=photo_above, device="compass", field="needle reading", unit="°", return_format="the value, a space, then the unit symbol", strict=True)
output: 30 °
